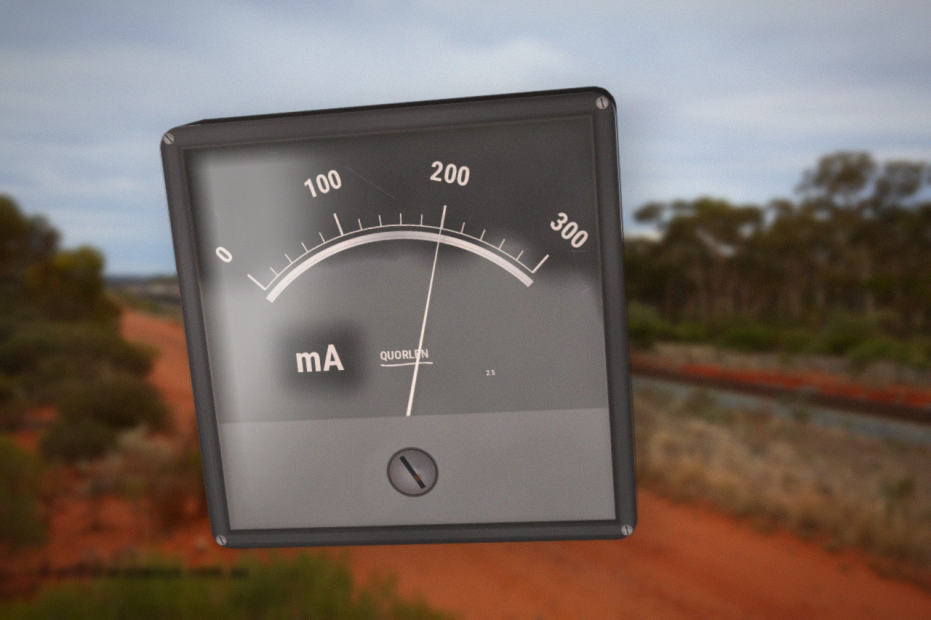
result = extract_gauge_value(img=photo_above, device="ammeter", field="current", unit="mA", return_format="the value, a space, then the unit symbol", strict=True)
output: 200 mA
